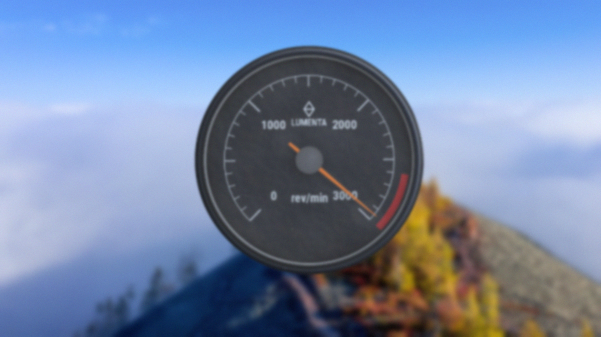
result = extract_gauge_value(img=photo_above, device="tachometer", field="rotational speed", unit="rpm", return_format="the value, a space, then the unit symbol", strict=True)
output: 2950 rpm
